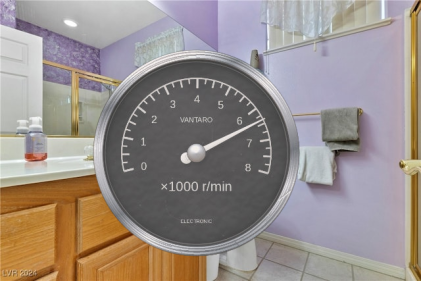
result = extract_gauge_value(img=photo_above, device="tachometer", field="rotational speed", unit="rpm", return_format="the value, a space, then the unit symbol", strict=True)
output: 6375 rpm
